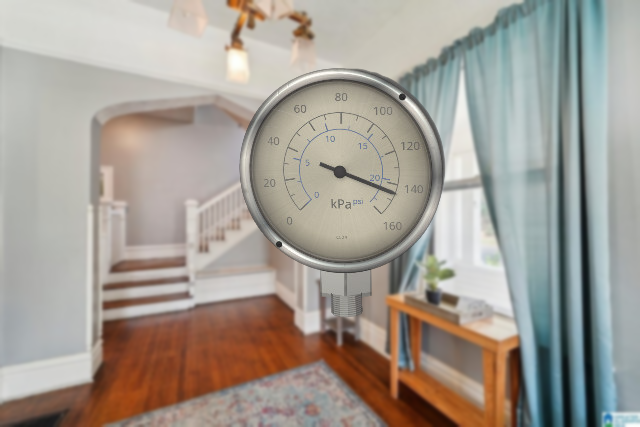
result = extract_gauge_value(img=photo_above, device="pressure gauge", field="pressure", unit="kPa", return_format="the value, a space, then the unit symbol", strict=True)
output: 145 kPa
